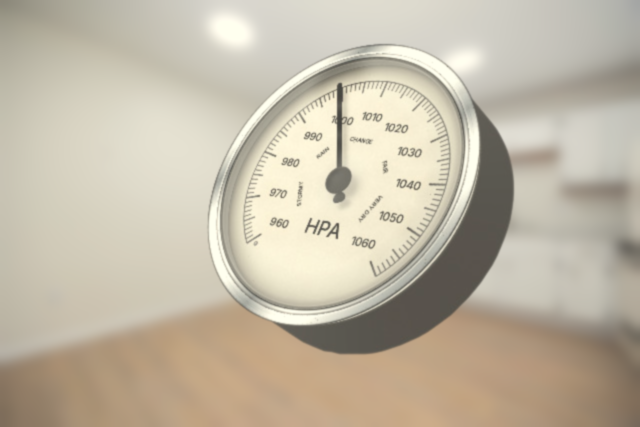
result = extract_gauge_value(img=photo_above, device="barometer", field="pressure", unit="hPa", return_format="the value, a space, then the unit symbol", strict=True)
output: 1000 hPa
